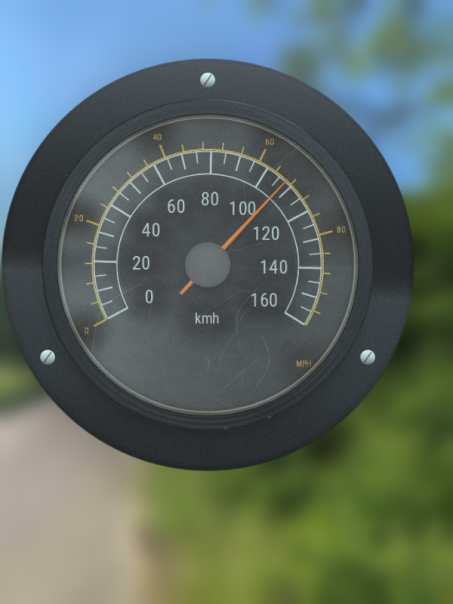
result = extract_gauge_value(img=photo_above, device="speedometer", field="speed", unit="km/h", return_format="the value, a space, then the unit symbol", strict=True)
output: 107.5 km/h
